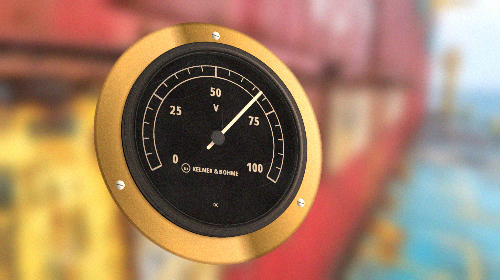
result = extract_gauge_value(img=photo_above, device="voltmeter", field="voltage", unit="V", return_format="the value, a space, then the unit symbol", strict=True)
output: 67.5 V
